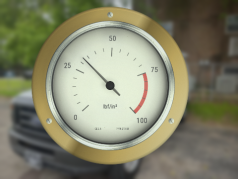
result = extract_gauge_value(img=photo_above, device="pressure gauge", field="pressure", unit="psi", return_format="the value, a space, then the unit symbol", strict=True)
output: 32.5 psi
